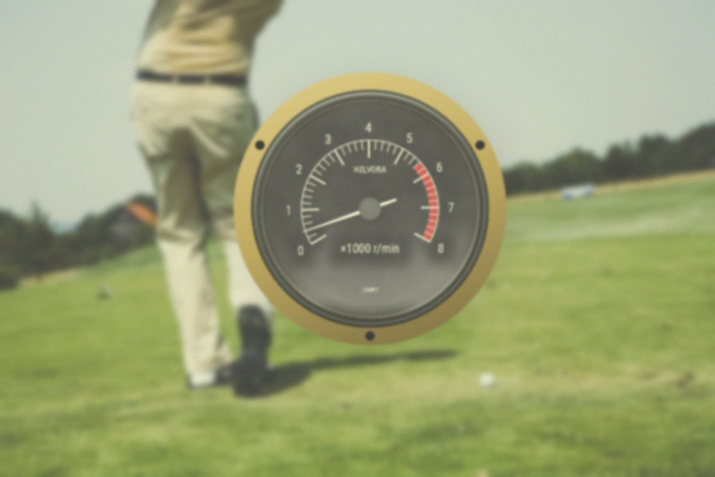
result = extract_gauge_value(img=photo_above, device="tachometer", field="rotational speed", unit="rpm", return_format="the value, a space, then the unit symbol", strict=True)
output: 400 rpm
